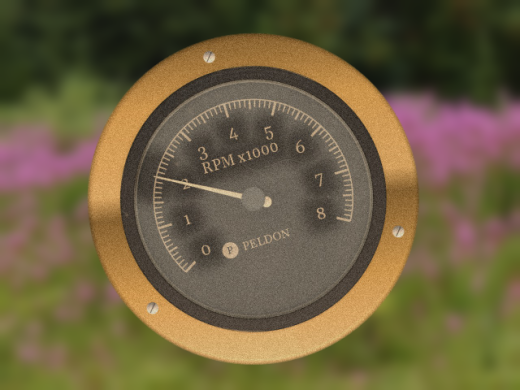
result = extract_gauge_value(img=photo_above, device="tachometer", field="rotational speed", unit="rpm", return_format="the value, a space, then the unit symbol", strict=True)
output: 2000 rpm
